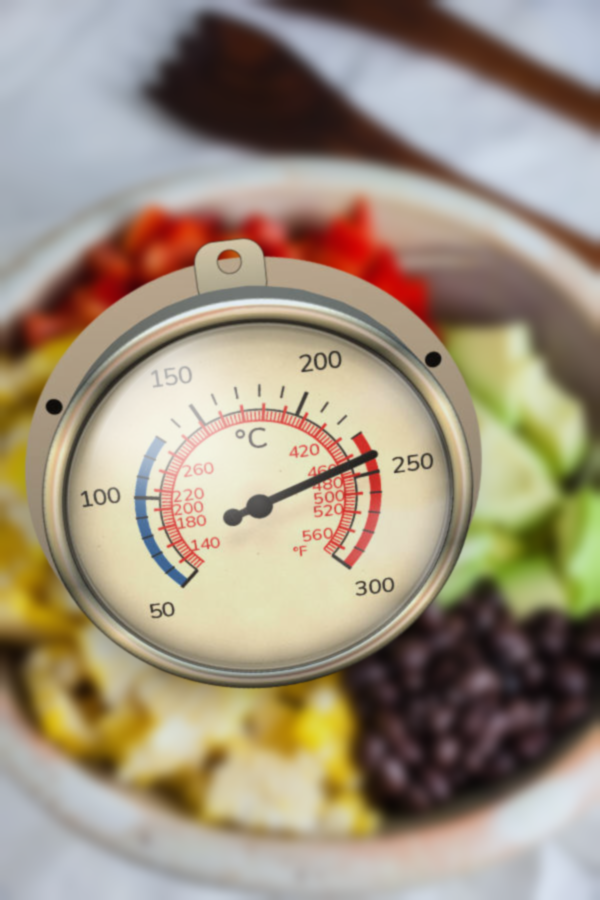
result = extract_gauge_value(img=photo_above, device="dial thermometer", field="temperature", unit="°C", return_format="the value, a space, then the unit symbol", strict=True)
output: 240 °C
